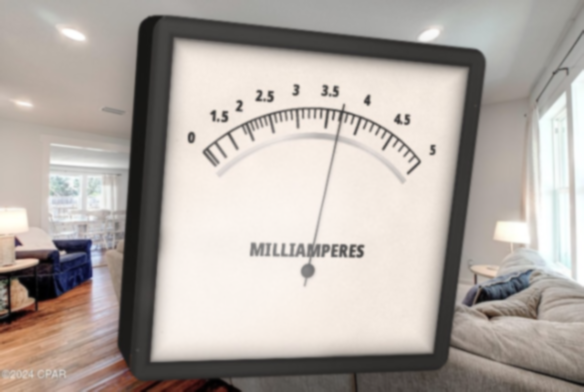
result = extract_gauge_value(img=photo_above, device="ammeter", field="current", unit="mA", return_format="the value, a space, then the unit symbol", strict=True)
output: 3.7 mA
